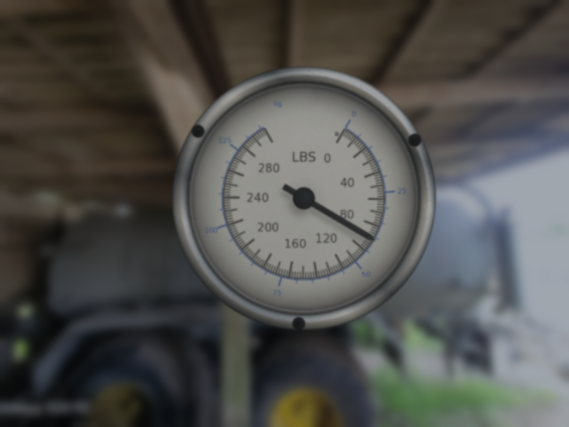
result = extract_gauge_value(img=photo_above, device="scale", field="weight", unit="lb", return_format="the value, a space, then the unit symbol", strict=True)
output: 90 lb
